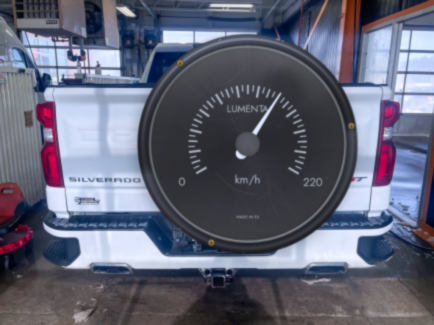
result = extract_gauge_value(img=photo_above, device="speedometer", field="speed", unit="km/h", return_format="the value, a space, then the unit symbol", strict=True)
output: 140 km/h
